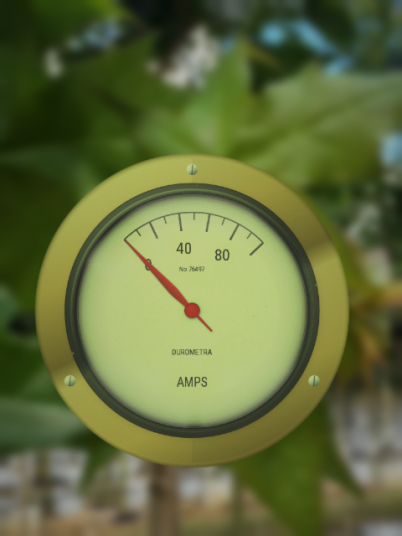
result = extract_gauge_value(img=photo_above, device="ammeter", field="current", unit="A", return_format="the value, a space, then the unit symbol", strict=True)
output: 0 A
